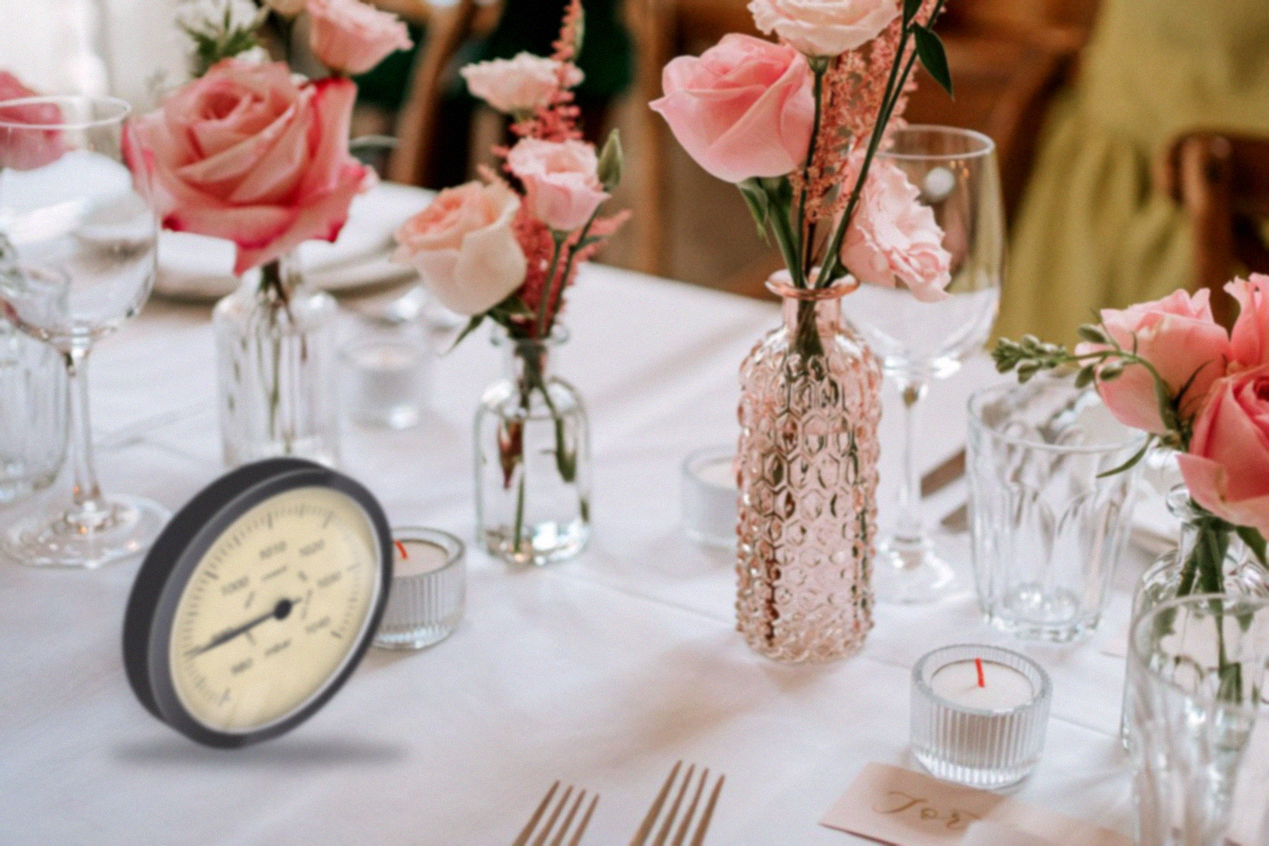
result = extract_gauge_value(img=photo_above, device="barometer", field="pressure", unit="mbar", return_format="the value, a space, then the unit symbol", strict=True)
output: 990 mbar
